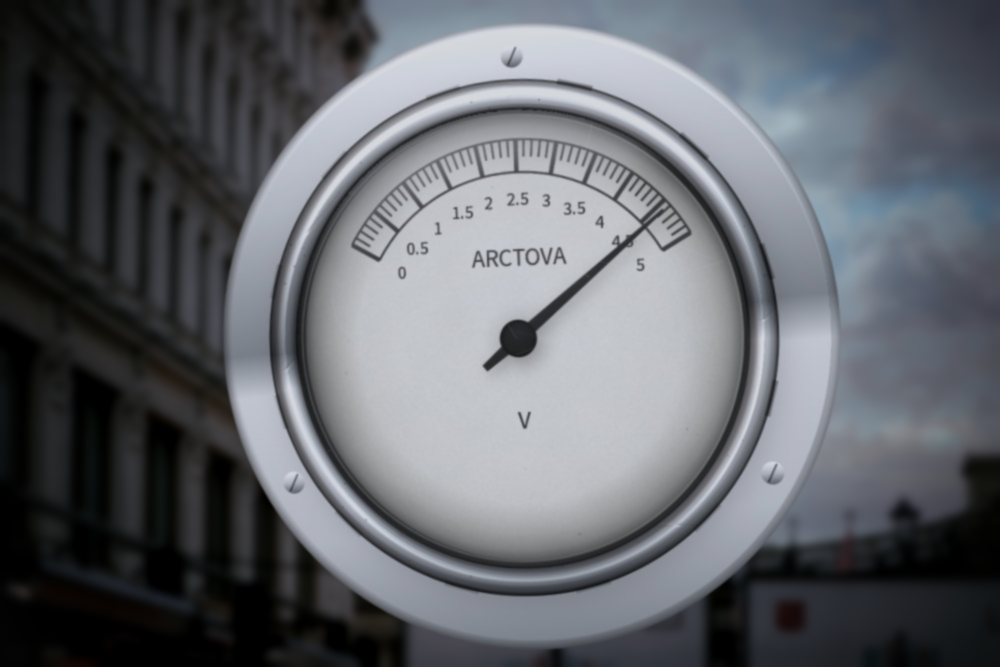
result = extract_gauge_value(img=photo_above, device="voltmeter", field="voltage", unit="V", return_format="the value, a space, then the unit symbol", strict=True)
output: 4.6 V
